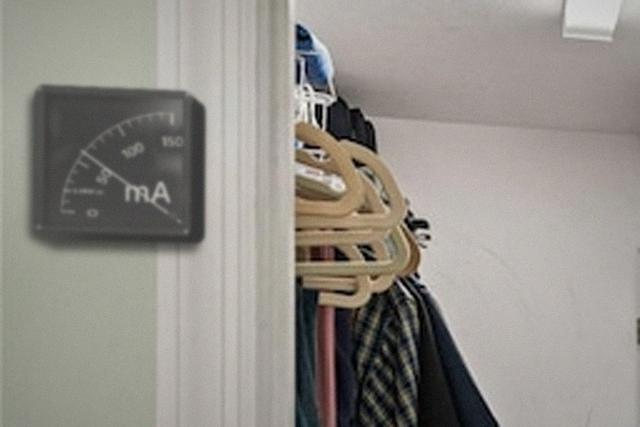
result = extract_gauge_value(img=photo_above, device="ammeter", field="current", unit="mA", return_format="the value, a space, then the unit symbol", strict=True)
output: 60 mA
